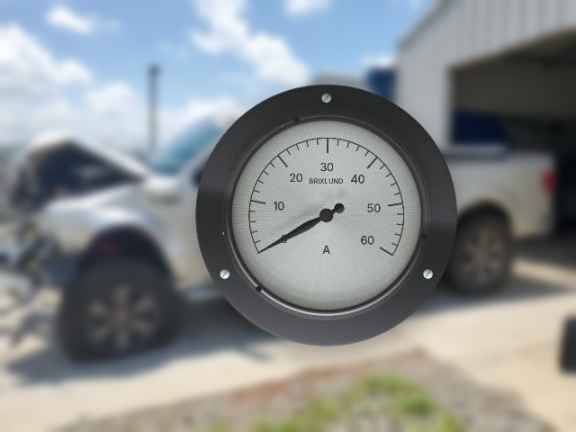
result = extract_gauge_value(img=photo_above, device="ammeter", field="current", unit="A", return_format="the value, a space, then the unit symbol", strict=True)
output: 0 A
